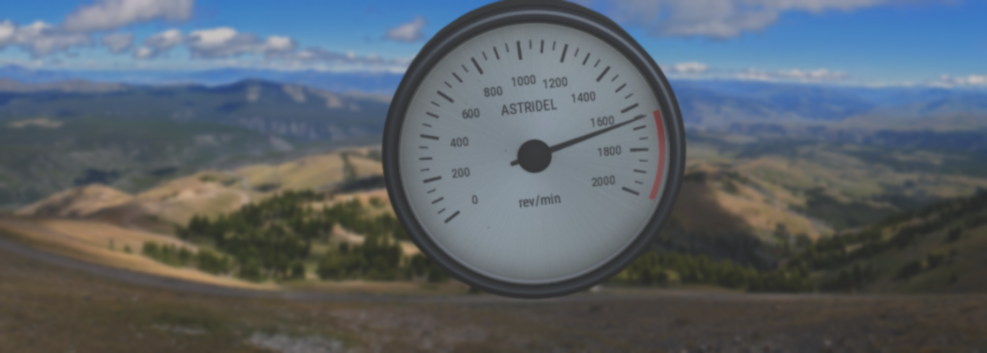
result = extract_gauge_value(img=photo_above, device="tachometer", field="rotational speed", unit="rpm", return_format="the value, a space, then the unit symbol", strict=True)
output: 1650 rpm
